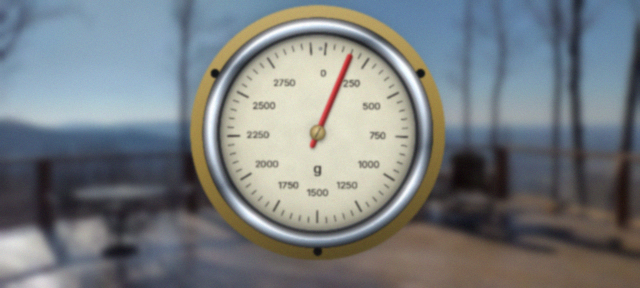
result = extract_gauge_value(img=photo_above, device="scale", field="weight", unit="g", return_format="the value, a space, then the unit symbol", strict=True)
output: 150 g
